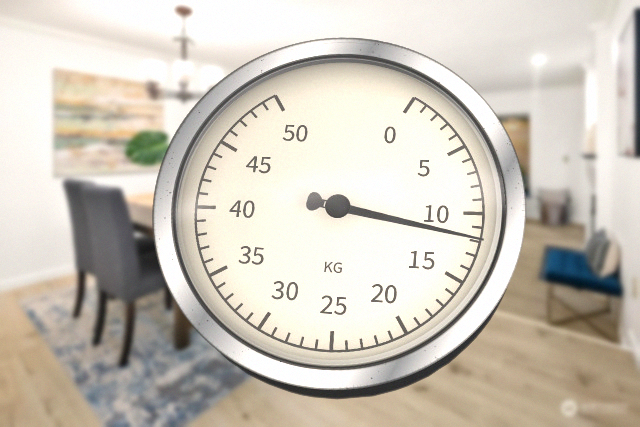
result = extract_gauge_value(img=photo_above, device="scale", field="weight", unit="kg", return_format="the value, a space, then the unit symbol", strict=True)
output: 12 kg
